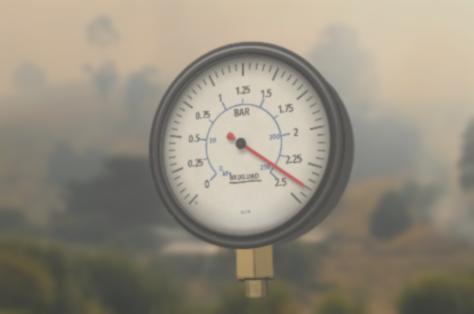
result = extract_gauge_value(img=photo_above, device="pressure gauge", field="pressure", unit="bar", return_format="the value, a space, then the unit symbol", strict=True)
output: 2.4 bar
